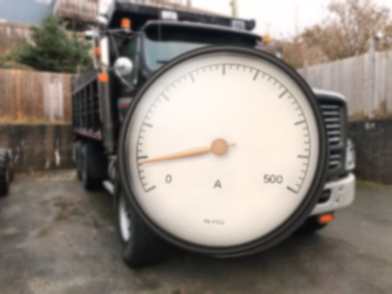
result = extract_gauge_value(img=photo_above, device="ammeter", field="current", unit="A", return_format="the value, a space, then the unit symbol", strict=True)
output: 40 A
